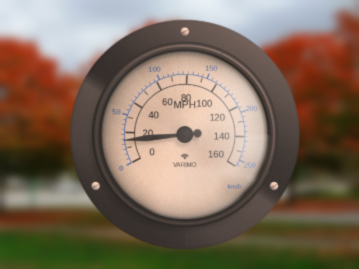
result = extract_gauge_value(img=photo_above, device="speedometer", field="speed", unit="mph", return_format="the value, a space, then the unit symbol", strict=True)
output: 15 mph
